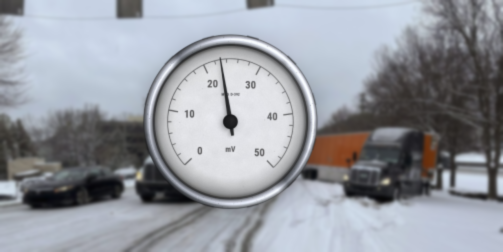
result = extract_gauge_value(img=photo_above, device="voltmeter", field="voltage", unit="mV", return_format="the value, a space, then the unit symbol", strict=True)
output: 23 mV
